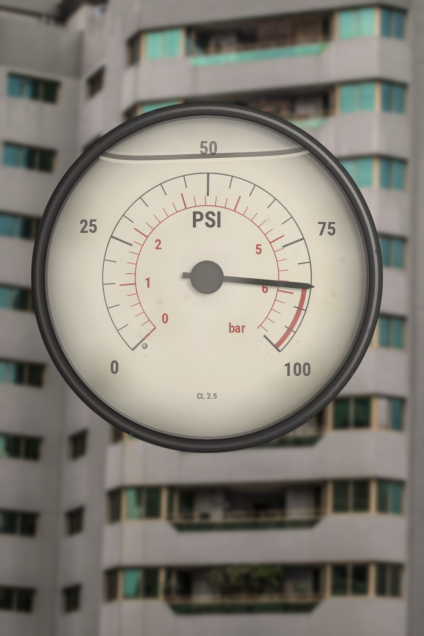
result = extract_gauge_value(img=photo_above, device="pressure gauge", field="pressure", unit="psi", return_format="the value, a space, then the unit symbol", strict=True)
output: 85 psi
